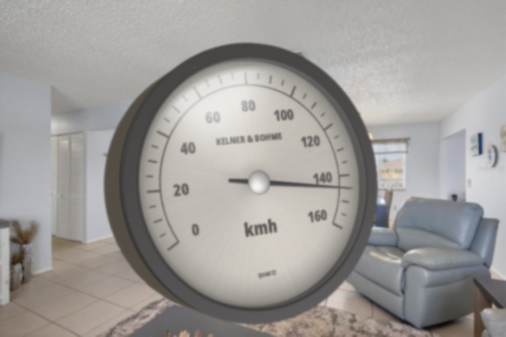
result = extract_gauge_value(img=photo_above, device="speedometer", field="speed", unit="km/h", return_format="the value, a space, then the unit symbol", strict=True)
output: 145 km/h
